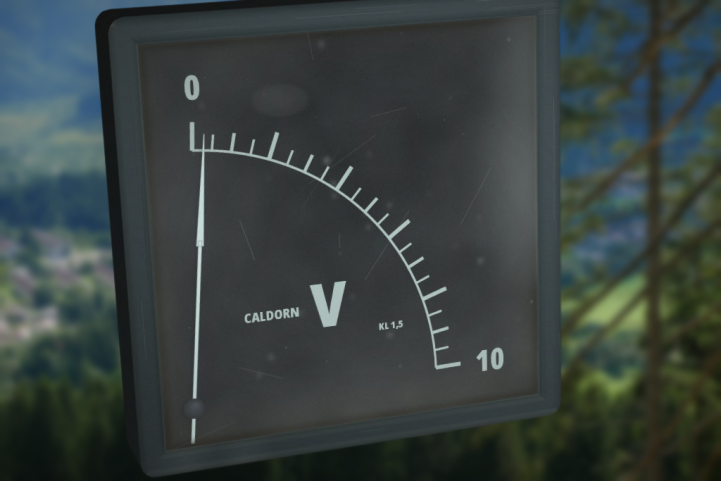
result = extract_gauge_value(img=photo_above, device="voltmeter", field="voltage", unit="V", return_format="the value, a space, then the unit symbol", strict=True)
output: 0.25 V
